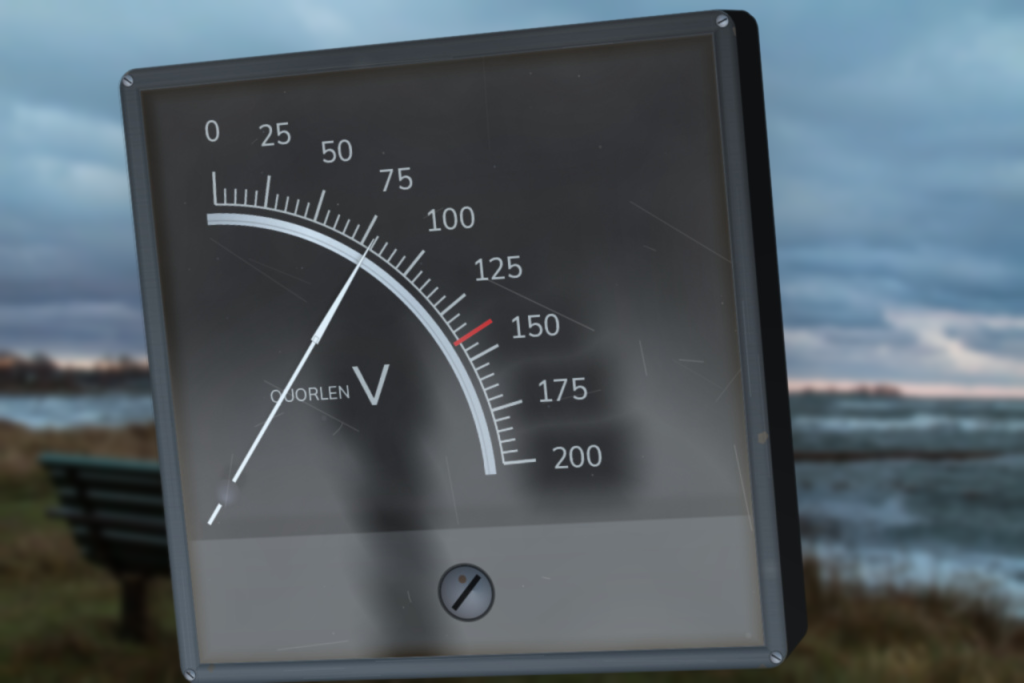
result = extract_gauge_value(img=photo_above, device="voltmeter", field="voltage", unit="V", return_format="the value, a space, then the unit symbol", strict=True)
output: 80 V
